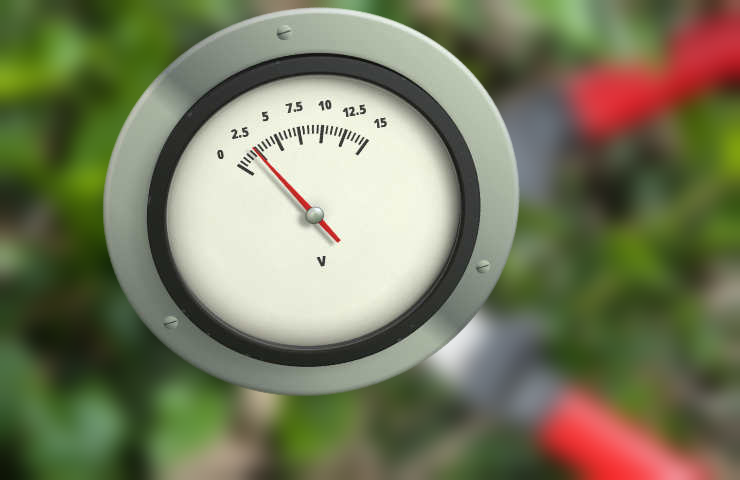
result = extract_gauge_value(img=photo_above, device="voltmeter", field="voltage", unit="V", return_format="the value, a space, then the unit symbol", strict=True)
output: 2.5 V
